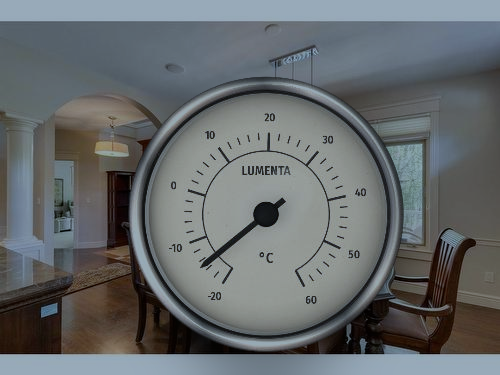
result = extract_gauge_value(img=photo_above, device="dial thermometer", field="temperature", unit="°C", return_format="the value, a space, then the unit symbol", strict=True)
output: -15 °C
